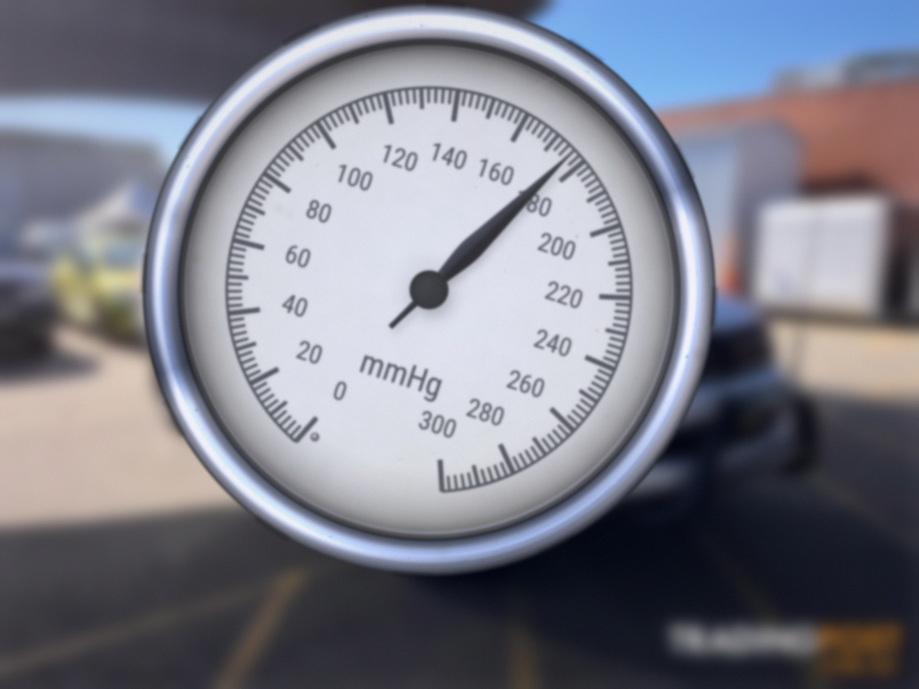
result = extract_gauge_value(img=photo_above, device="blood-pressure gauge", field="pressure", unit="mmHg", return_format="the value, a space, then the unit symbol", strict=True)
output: 176 mmHg
